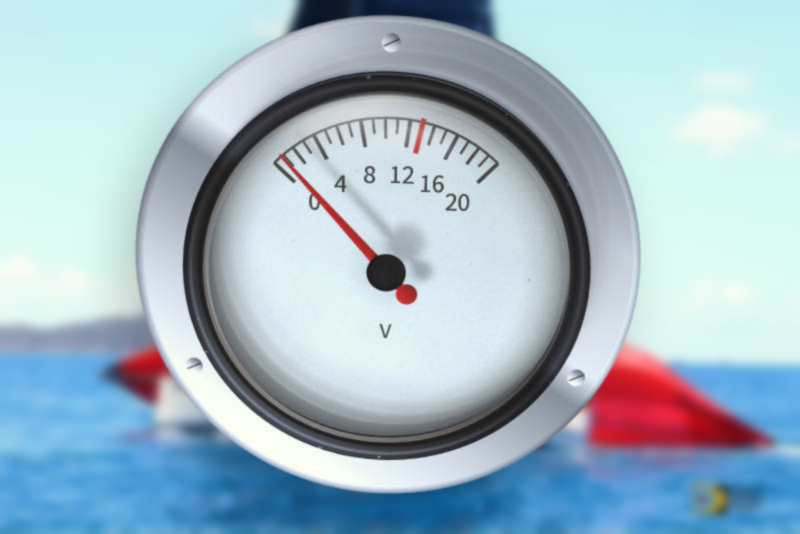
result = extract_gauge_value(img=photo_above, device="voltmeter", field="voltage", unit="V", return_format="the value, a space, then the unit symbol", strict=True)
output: 1 V
